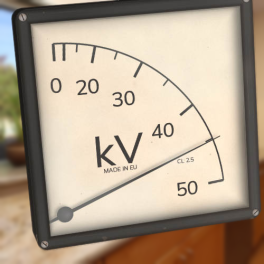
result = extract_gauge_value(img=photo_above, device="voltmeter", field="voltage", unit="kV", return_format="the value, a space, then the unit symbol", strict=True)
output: 45 kV
